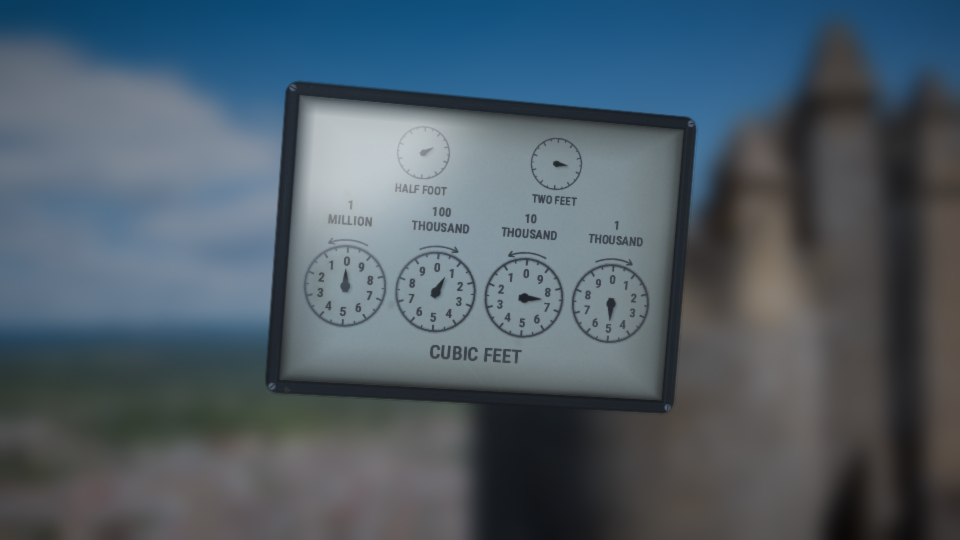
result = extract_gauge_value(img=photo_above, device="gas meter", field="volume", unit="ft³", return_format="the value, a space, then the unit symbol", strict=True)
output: 7500 ft³
